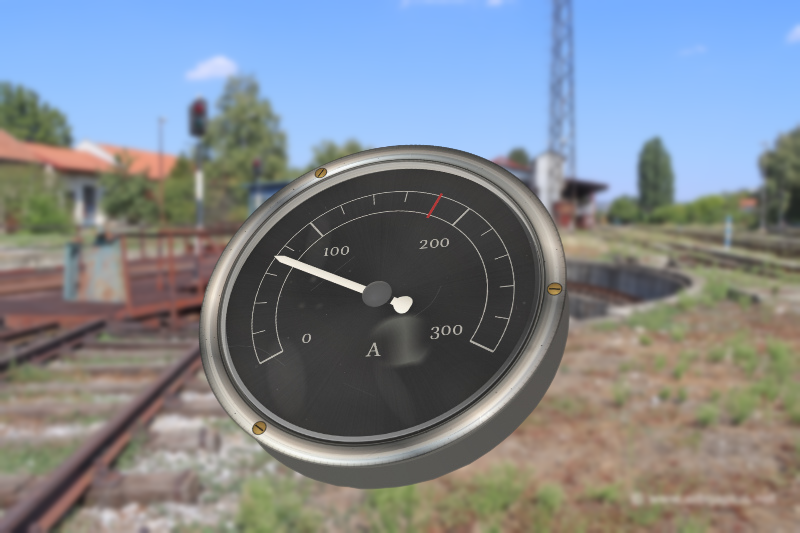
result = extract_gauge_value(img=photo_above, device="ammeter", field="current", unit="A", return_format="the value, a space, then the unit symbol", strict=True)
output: 70 A
